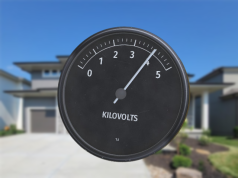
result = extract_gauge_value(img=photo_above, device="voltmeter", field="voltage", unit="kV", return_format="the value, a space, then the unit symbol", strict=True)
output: 4 kV
